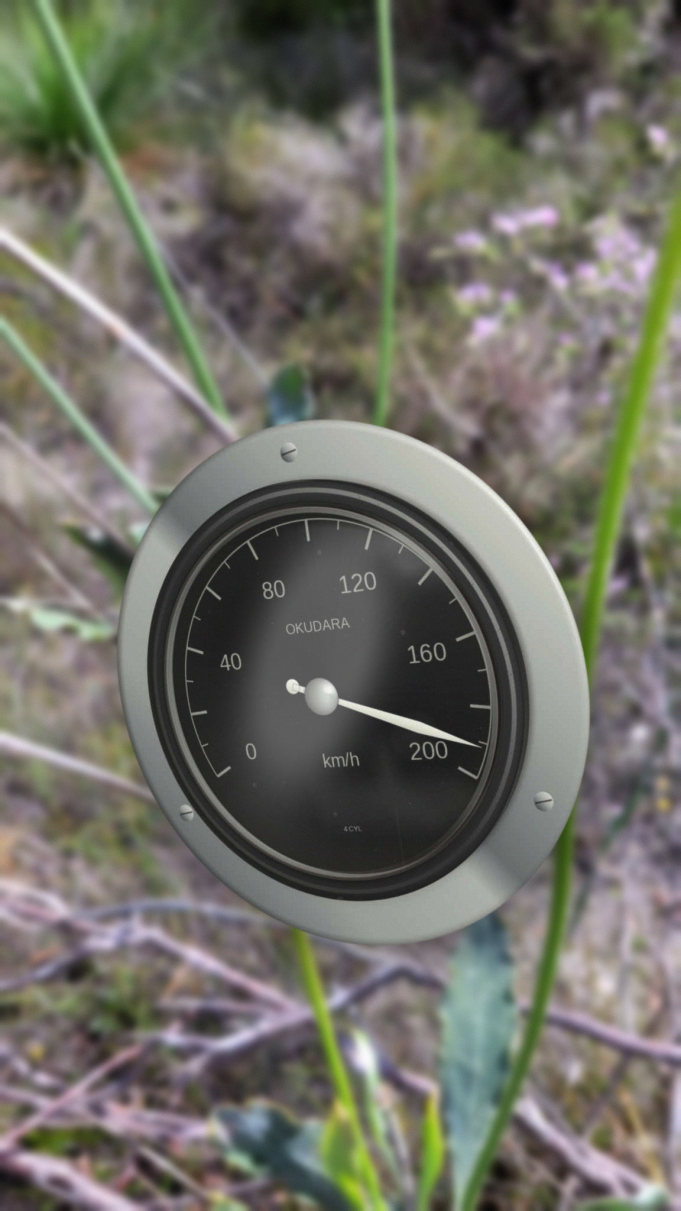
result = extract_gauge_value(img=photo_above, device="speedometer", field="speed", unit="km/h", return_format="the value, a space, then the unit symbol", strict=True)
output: 190 km/h
